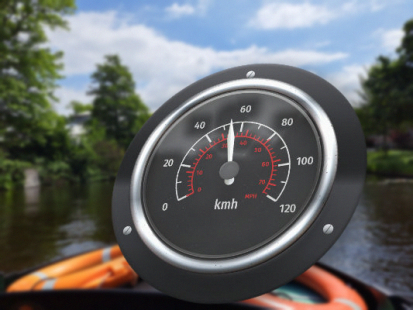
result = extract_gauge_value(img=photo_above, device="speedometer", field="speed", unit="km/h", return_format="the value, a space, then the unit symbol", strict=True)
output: 55 km/h
